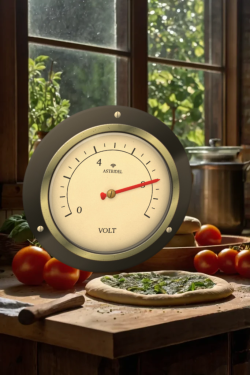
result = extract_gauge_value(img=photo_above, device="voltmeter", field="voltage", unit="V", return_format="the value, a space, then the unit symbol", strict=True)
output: 8 V
